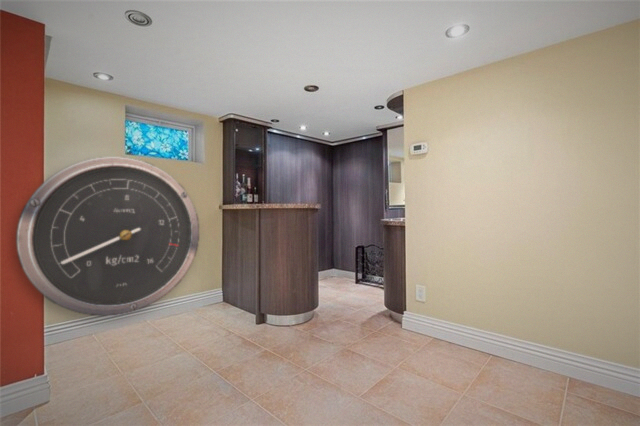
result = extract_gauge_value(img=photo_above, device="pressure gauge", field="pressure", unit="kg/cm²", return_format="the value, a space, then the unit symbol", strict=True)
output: 1 kg/cm²
